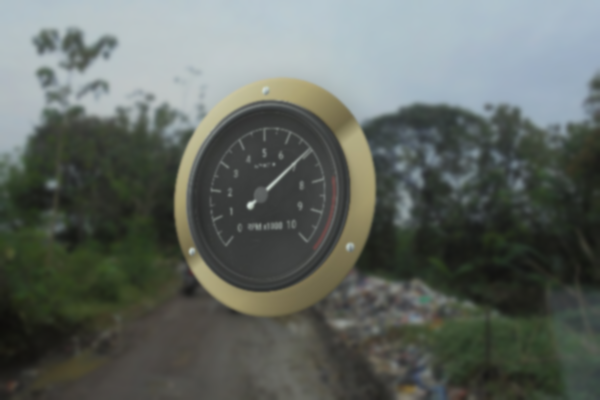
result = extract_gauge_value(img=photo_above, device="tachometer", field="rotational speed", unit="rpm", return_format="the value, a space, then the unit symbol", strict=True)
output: 7000 rpm
